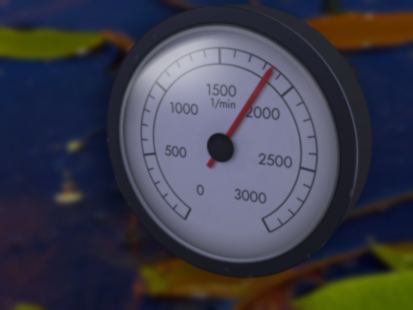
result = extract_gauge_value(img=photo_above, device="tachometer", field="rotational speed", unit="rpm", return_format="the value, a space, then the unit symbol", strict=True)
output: 1850 rpm
